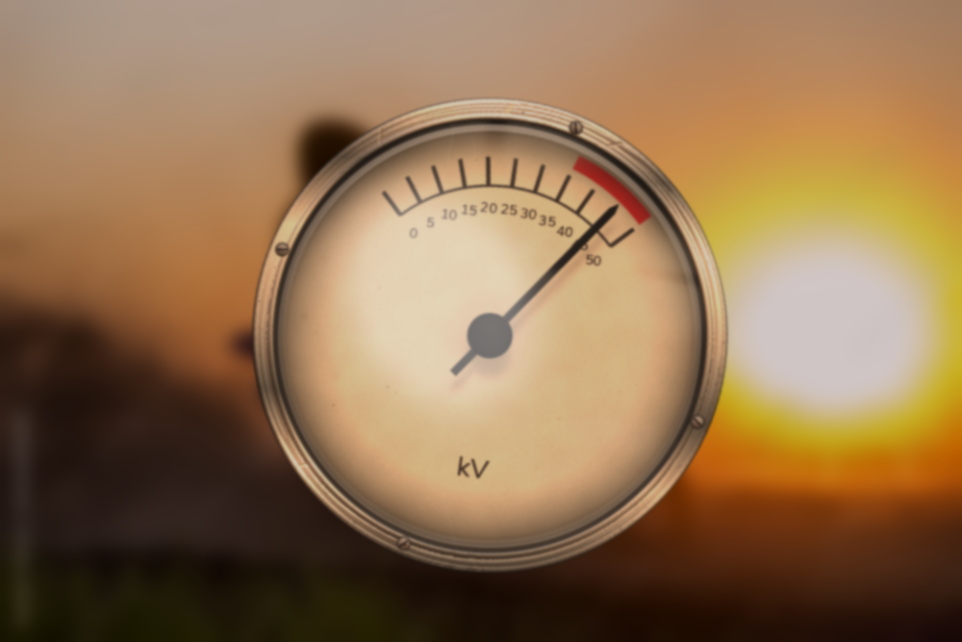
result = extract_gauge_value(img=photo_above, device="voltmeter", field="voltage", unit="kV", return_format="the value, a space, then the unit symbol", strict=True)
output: 45 kV
